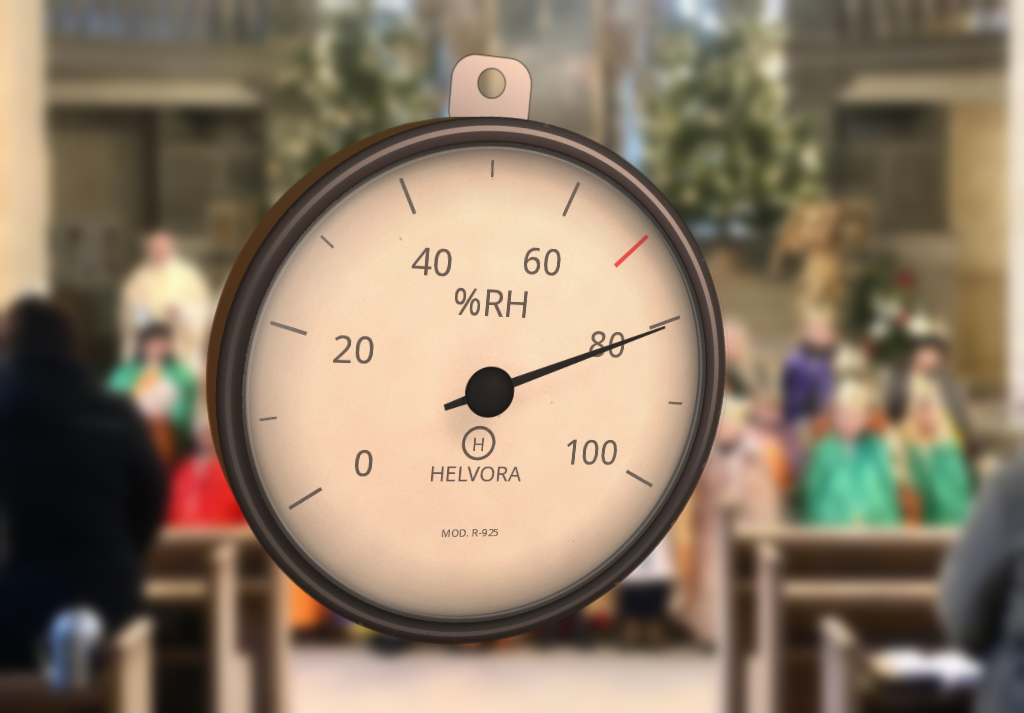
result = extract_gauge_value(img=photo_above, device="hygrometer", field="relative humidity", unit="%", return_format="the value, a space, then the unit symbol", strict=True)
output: 80 %
